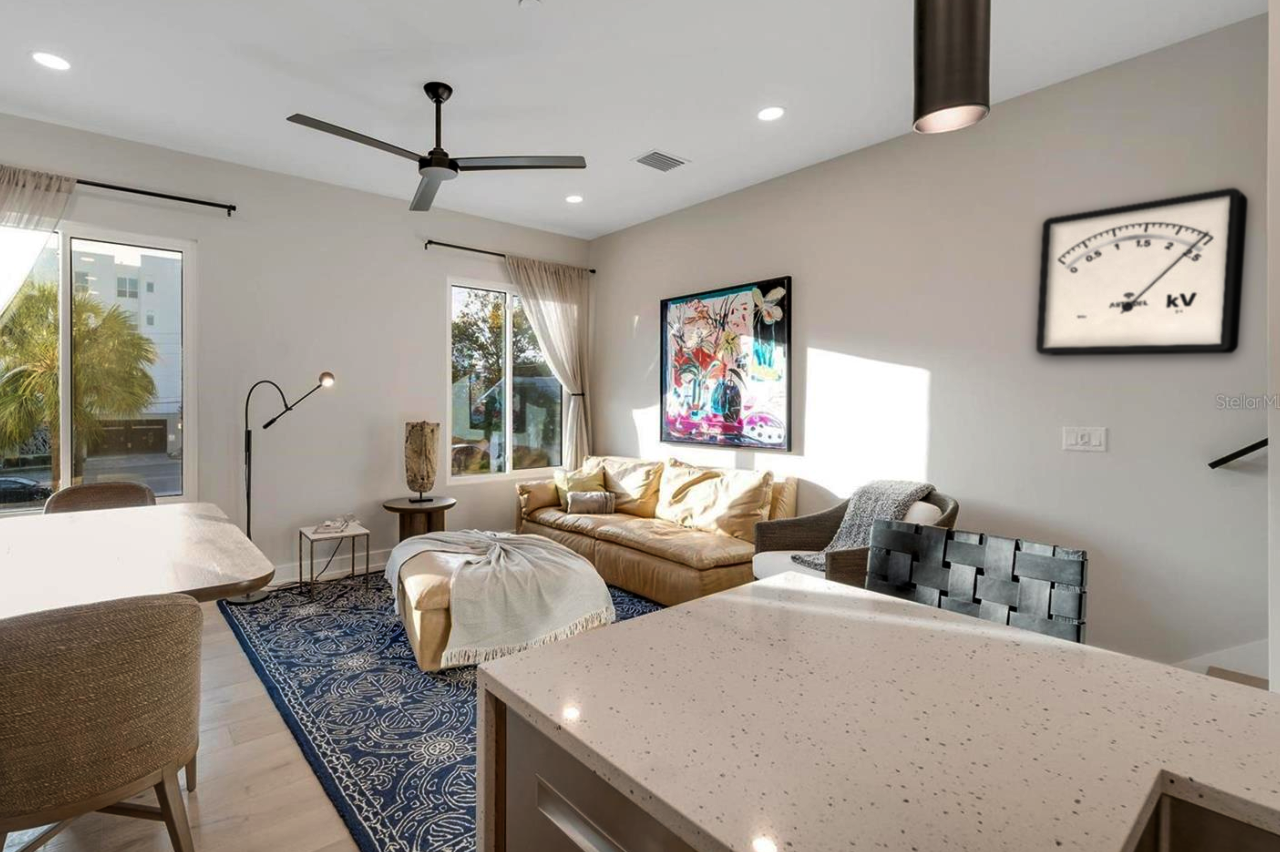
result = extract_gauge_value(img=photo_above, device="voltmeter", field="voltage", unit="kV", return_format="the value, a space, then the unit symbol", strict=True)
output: 2.4 kV
